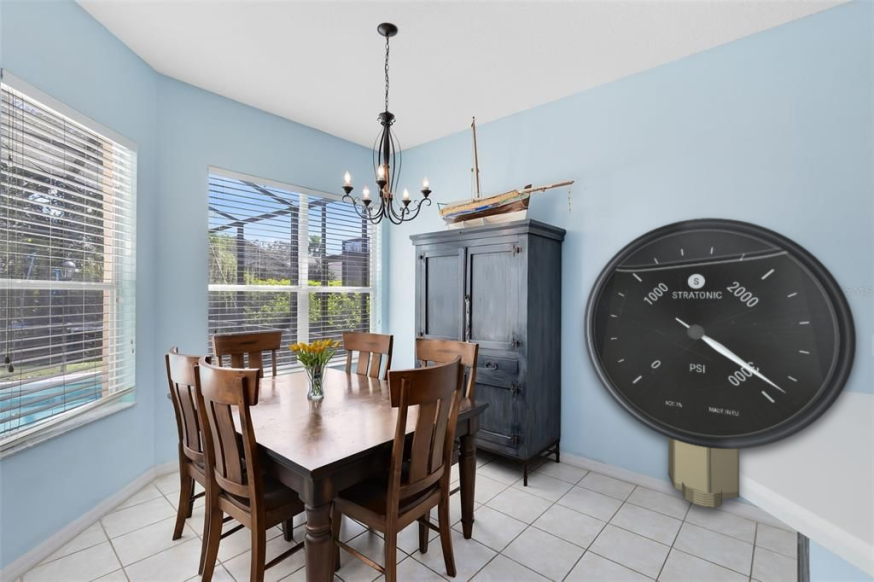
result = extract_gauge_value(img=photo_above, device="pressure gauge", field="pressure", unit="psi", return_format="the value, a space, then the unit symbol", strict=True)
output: 2900 psi
